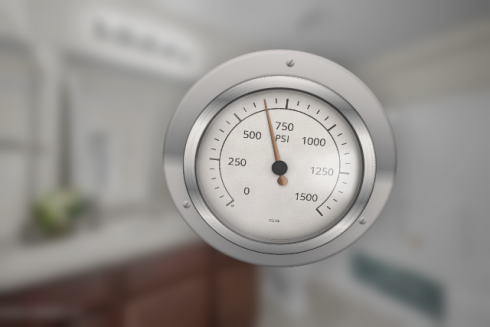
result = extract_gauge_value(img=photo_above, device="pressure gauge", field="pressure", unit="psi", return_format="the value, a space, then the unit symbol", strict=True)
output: 650 psi
